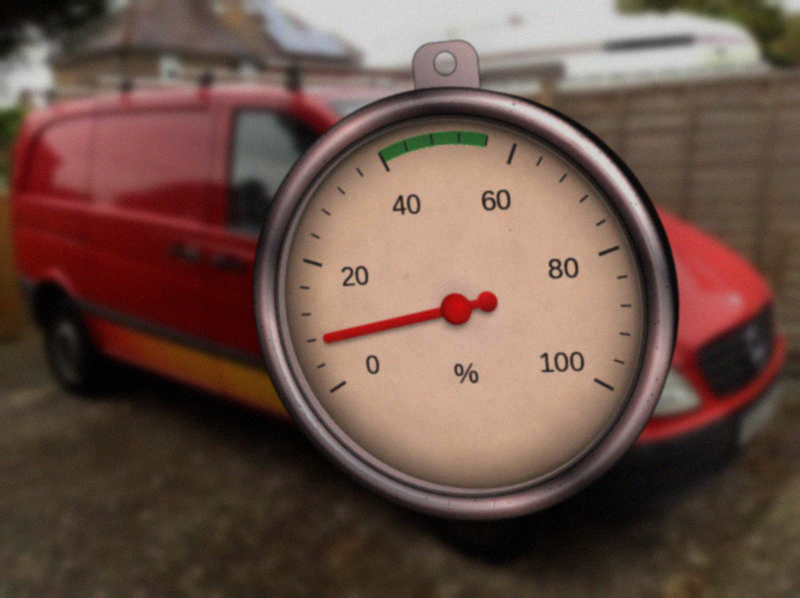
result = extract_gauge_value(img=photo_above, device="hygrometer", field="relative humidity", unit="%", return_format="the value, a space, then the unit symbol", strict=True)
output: 8 %
